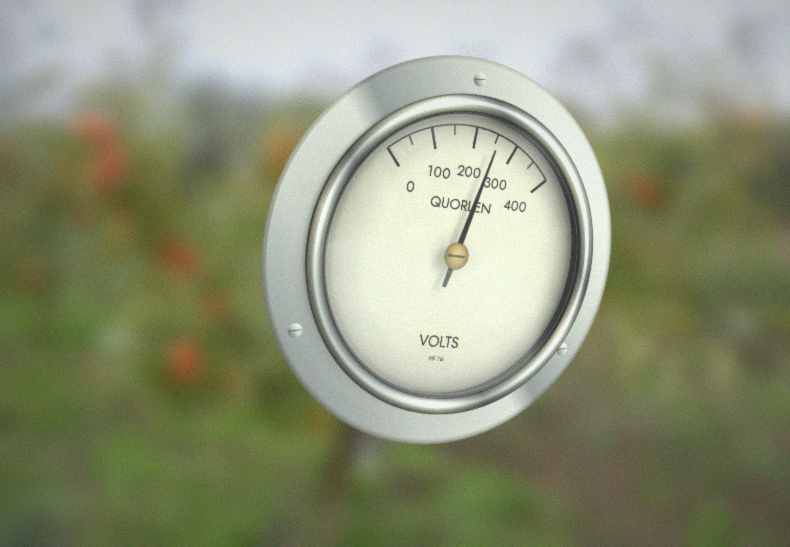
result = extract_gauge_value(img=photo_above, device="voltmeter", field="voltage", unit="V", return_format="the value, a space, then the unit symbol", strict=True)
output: 250 V
